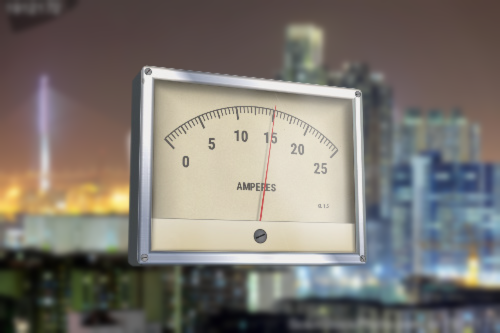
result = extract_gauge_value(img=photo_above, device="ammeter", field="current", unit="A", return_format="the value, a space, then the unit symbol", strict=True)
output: 15 A
